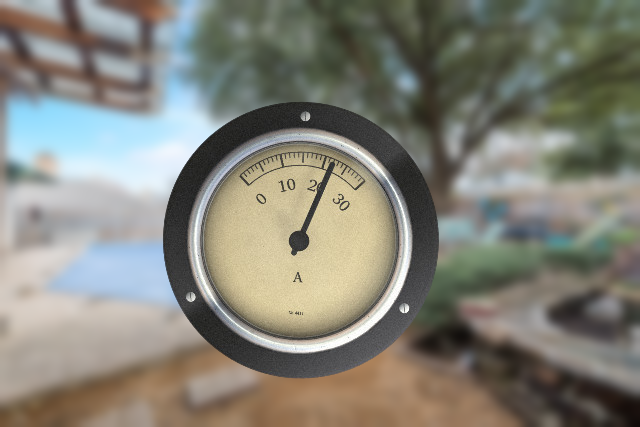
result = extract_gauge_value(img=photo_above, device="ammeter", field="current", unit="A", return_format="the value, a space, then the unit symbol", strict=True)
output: 22 A
